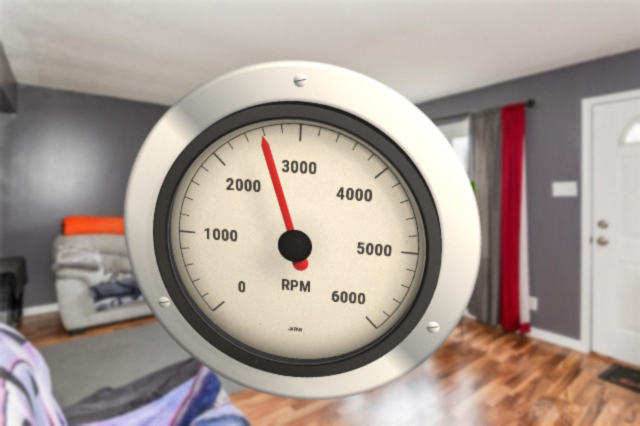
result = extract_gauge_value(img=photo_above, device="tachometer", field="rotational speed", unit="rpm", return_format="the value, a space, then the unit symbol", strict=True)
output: 2600 rpm
